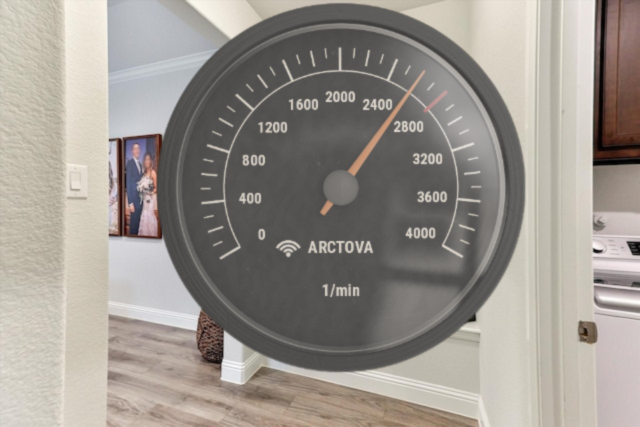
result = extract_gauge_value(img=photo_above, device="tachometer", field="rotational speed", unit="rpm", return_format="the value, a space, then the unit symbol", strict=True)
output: 2600 rpm
